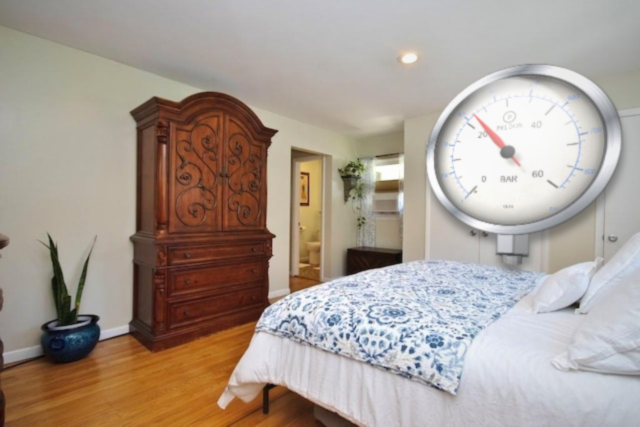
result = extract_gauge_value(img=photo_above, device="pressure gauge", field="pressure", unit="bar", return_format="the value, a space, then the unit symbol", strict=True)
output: 22.5 bar
